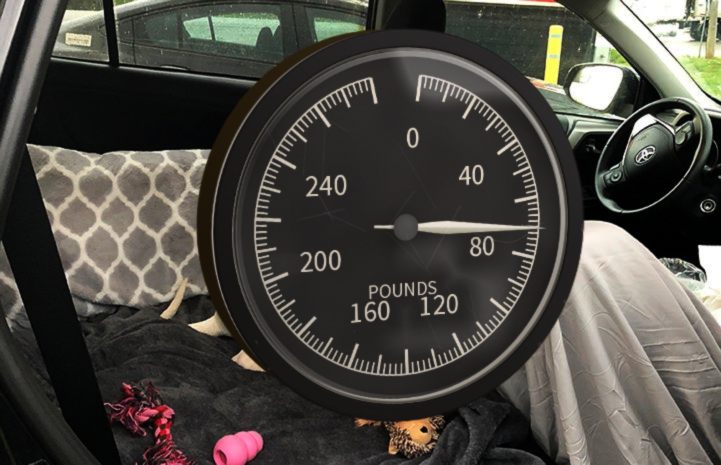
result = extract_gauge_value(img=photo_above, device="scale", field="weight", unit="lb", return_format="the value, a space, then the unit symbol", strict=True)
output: 70 lb
